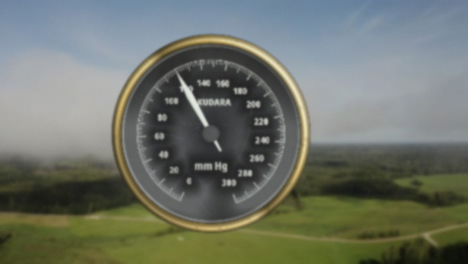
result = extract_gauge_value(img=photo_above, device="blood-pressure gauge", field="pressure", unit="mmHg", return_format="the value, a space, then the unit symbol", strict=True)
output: 120 mmHg
